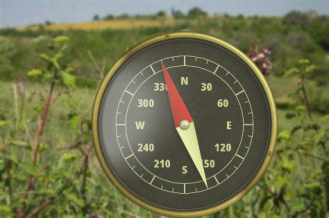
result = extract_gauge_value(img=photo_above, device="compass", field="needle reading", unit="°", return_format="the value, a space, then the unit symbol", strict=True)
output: 340 °
